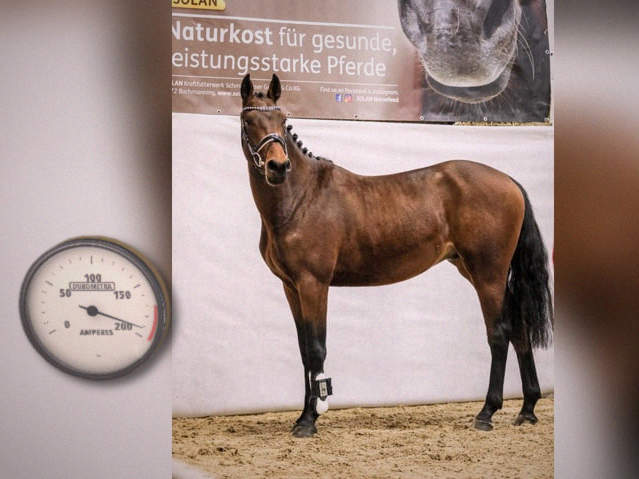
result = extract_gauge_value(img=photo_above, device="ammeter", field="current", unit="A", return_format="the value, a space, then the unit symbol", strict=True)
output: 190 A
